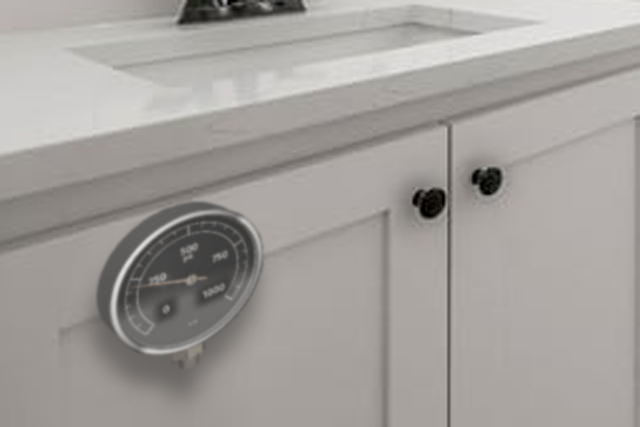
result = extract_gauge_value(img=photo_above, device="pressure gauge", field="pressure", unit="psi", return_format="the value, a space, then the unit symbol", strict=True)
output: 225 psi
